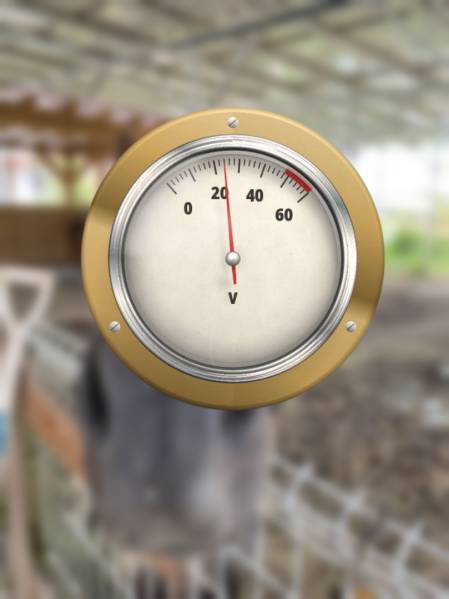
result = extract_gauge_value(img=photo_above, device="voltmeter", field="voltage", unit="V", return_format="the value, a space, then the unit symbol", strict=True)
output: 24 V
